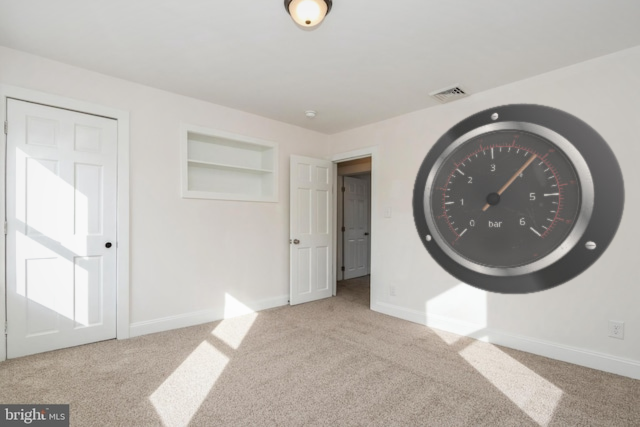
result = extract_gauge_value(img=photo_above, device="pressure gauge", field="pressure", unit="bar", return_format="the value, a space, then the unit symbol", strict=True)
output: 4 bar
